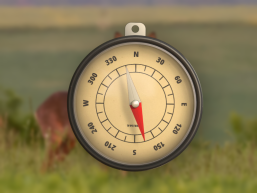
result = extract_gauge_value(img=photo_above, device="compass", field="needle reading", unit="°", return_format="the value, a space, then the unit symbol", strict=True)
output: 165 °
